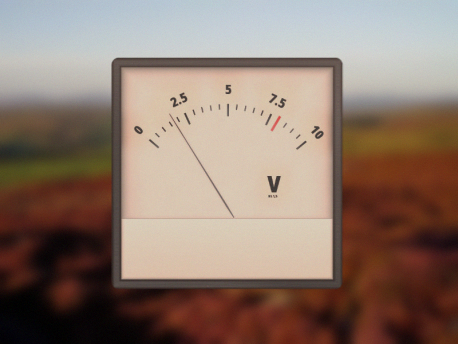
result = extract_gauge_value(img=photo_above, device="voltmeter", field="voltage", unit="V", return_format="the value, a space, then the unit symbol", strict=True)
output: 1.75 V
